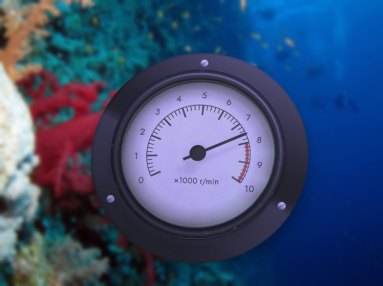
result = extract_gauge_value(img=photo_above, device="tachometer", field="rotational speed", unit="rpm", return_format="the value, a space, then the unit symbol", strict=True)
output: 7600 rpm
